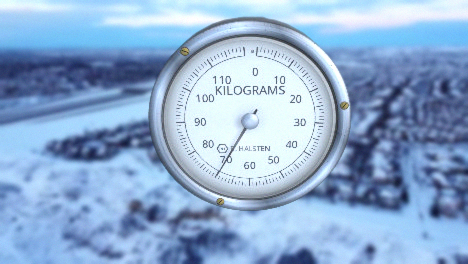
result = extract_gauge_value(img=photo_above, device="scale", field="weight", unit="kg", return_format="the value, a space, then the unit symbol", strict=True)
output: 70 kg
